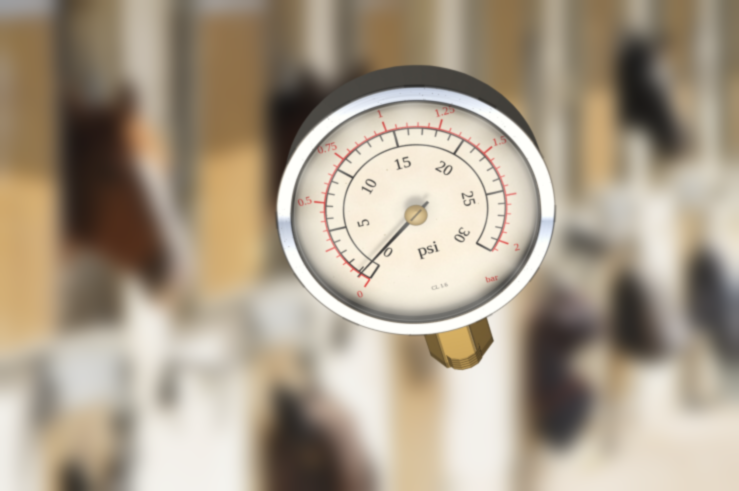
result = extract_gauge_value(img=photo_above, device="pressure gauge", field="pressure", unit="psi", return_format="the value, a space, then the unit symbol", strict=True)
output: 1 psi
